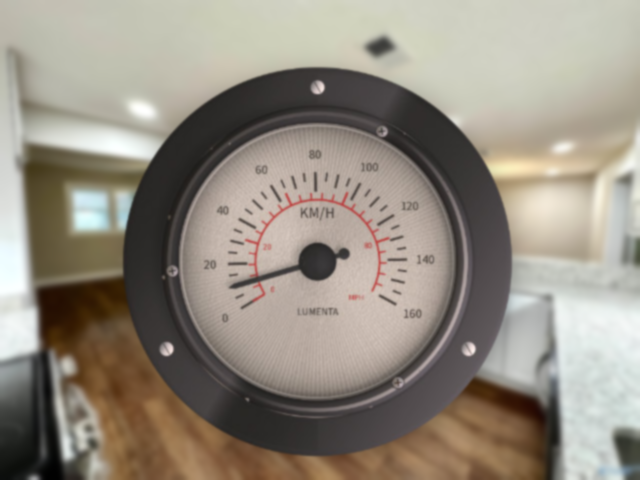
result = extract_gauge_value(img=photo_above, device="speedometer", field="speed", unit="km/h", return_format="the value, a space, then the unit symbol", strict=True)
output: 10 km/h
